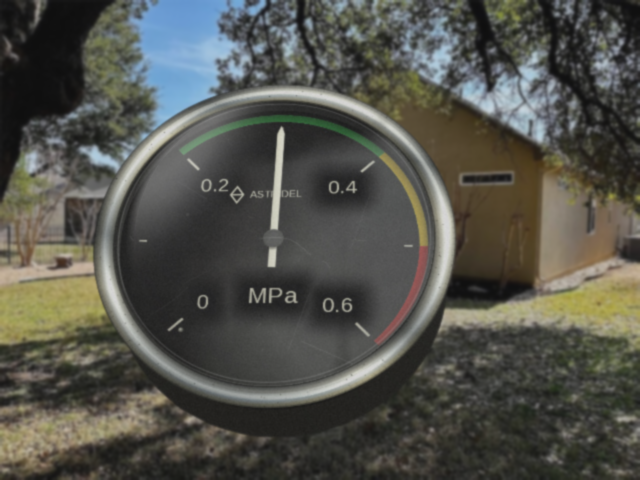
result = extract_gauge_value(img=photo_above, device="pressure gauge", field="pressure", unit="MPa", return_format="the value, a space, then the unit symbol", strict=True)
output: 0.3 MPa
